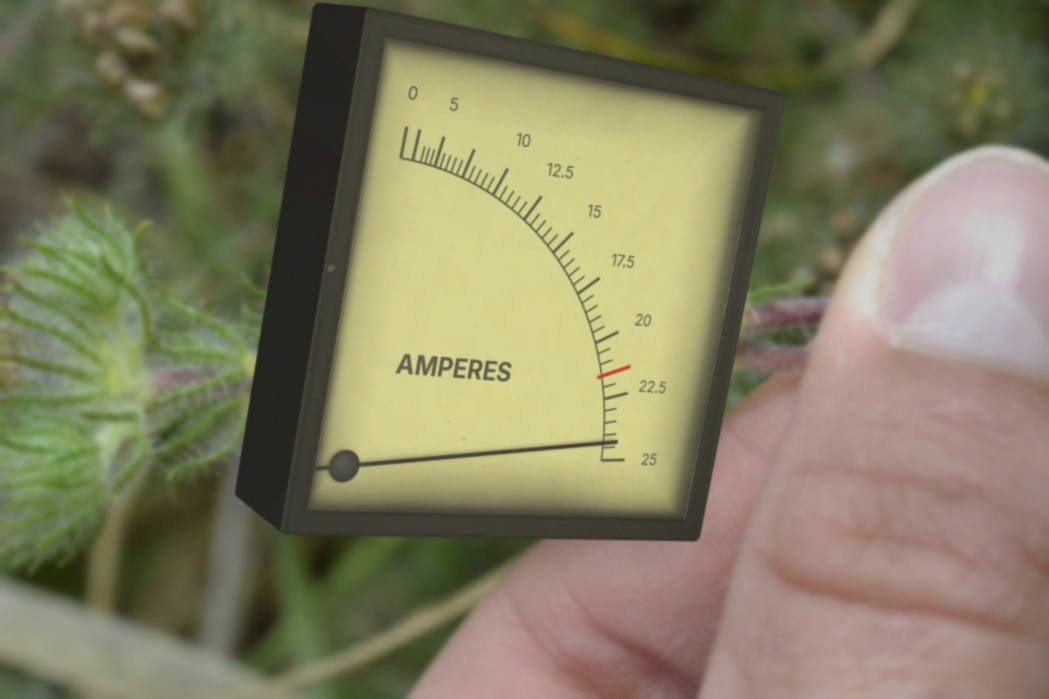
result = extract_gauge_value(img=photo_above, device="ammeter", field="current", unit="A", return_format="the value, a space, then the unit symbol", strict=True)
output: 24.25 A
